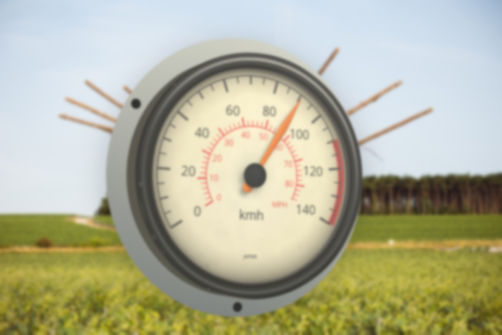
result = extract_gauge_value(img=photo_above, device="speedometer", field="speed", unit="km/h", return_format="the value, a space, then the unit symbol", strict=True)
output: 90 km/h
